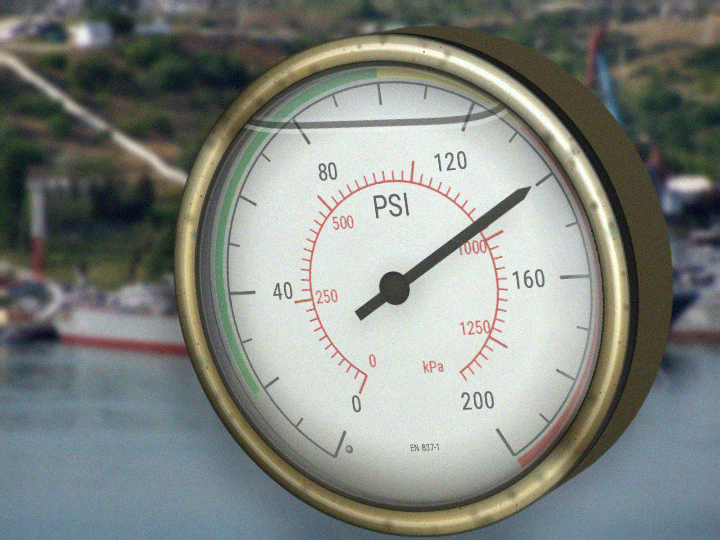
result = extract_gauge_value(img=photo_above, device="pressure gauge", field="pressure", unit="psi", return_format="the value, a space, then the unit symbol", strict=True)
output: 140 psi
